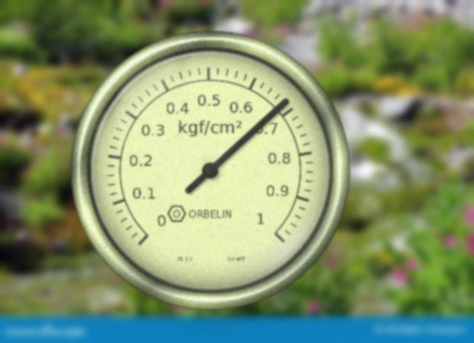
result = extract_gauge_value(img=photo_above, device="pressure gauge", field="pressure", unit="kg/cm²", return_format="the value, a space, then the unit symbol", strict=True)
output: 0.68 kg/cm²
